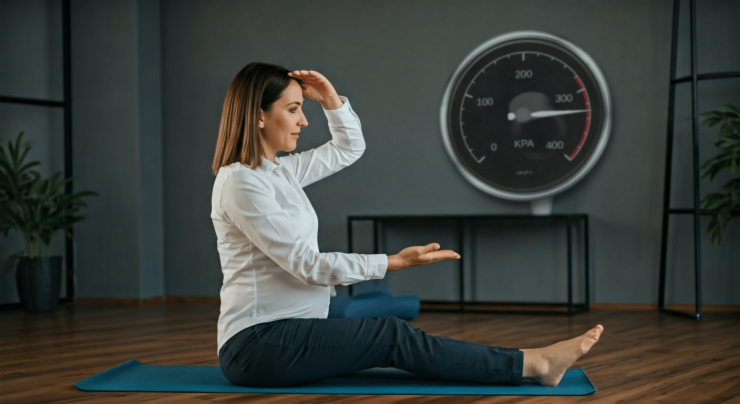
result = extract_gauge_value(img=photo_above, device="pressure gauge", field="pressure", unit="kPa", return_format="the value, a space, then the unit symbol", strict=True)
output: 330 kPa
